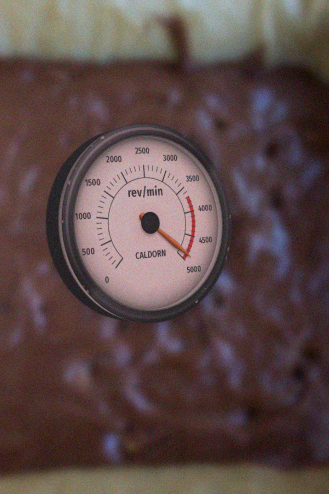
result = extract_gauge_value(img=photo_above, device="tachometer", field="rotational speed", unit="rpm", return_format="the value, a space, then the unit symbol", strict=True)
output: 4900 rpm
